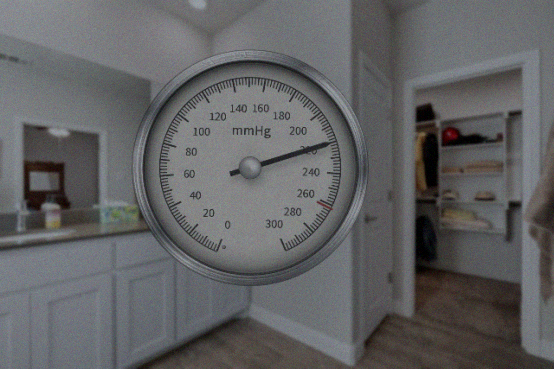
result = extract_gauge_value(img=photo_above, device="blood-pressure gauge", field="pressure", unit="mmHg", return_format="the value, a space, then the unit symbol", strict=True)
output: 220 mmHg
